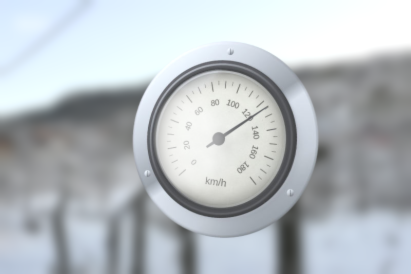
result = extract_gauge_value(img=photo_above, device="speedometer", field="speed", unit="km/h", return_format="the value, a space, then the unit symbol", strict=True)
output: 125 km/h
